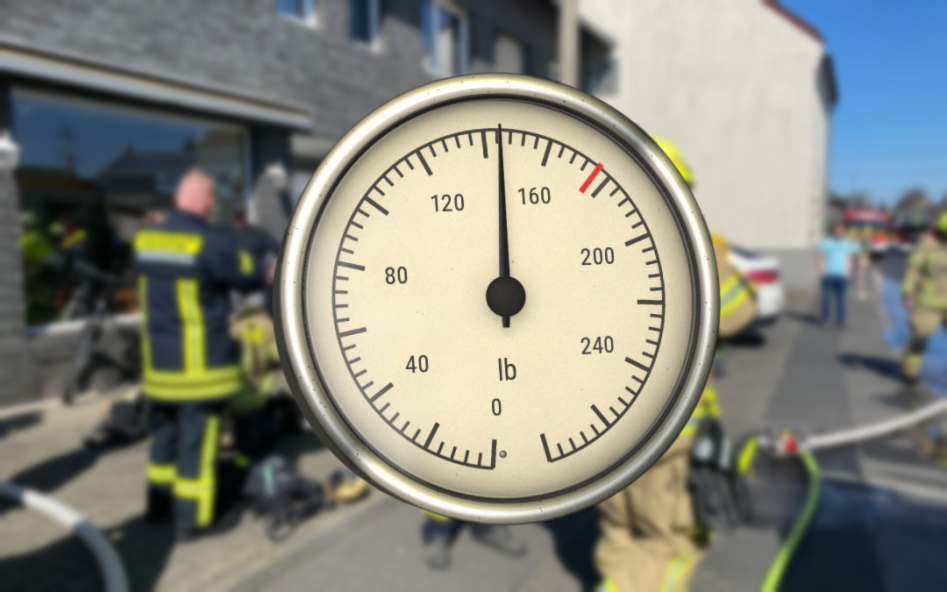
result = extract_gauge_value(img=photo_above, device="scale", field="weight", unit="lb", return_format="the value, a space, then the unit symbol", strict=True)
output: 144 lb
